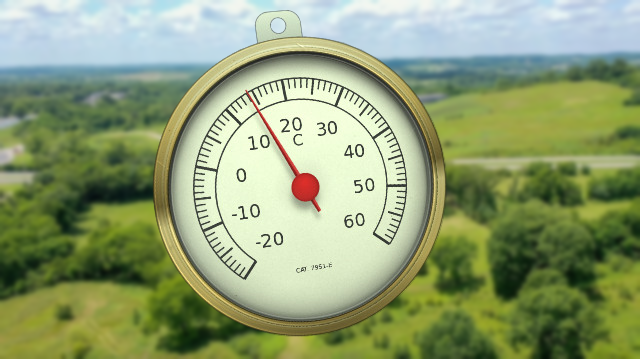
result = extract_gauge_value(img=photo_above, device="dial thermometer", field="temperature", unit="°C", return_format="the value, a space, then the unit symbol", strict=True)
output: 14 °C
